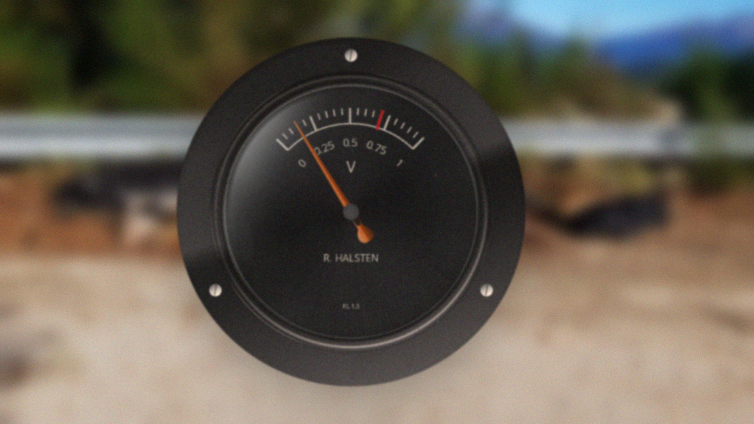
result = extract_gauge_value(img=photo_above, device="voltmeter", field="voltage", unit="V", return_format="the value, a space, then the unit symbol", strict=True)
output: 0.15 V
